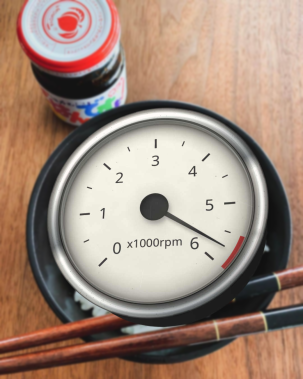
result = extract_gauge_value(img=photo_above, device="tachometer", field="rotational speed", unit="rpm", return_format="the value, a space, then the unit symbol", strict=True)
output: 5750 rpm
